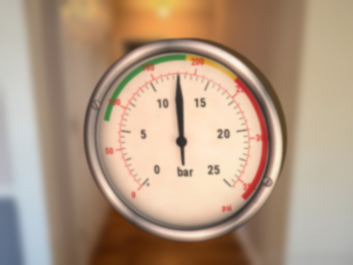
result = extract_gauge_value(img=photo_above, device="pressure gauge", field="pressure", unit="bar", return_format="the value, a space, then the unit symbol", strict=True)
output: 12.5 bar
